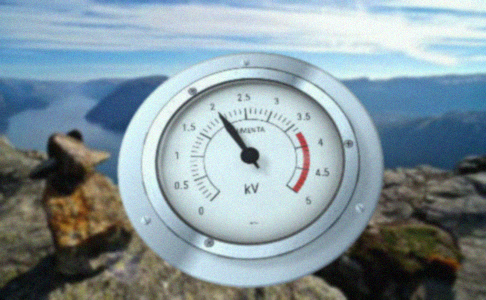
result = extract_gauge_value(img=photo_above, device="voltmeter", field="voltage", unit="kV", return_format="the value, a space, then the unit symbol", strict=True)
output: 2 kV
